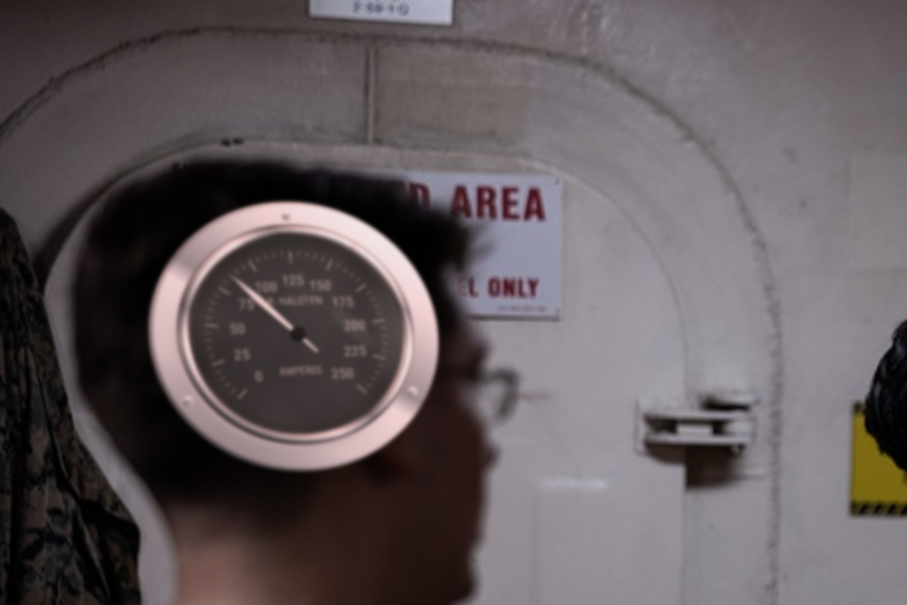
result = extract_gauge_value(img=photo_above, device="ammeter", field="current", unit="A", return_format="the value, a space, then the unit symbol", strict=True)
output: 85 A
